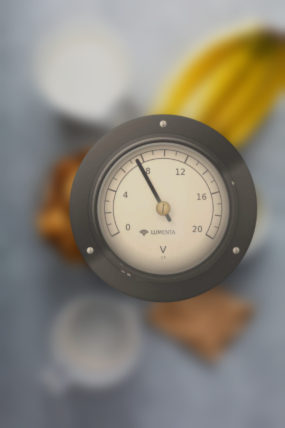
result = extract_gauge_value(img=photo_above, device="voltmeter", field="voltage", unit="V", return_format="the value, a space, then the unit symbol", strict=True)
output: 7.5 V
